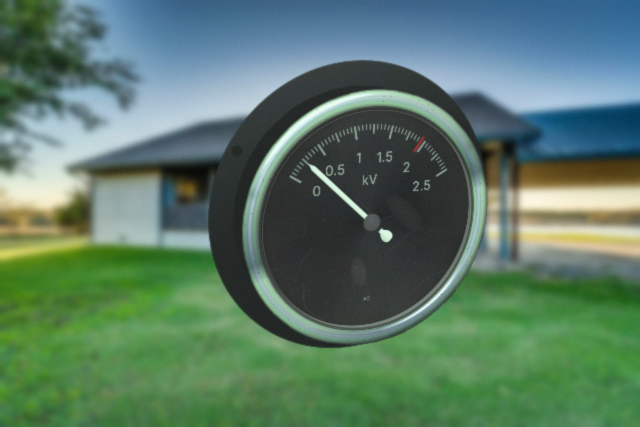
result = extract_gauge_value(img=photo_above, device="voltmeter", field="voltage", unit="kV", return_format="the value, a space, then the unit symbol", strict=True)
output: 0.25 kV
